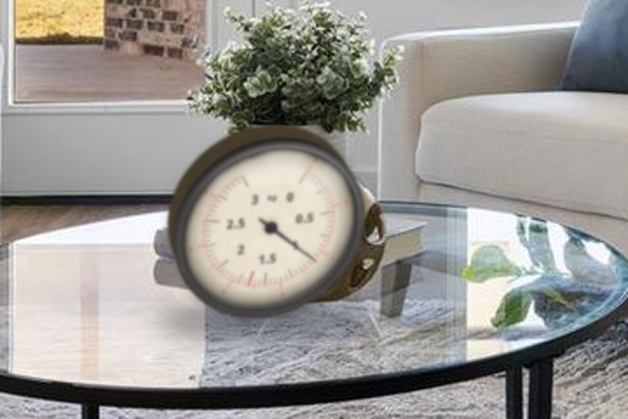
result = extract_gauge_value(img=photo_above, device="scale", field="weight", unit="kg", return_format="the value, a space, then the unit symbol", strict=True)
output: 1 kg
